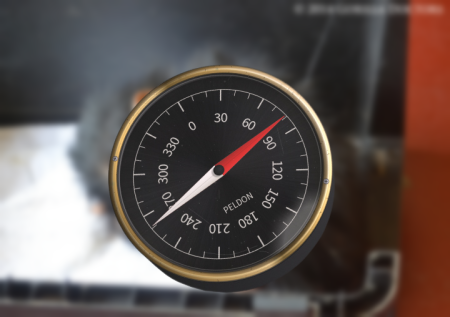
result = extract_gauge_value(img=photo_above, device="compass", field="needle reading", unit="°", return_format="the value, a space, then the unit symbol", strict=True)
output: 80 °
